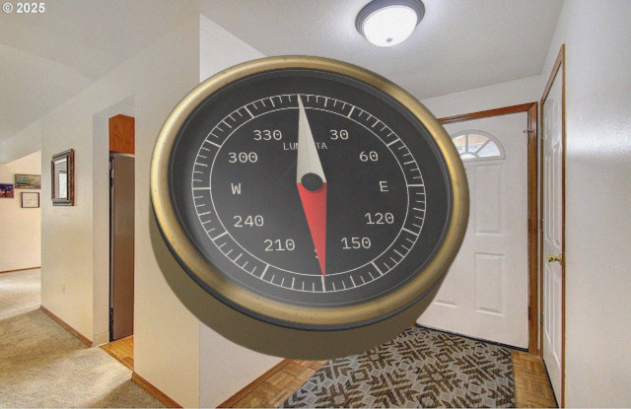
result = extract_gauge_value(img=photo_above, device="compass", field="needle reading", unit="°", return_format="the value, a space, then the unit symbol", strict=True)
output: 180 °
